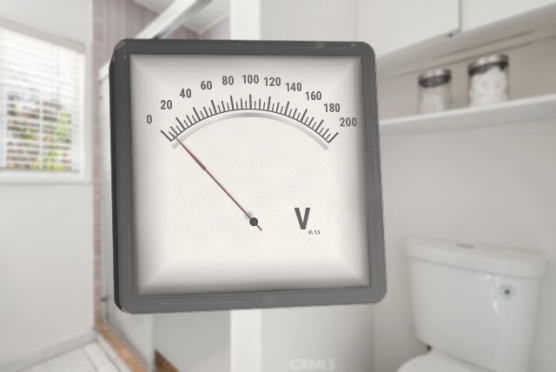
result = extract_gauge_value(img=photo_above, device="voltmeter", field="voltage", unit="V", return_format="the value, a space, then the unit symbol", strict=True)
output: 5 V
